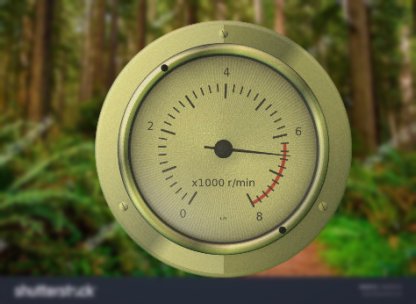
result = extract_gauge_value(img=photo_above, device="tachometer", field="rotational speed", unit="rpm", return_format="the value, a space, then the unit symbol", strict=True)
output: 6500 rpm
